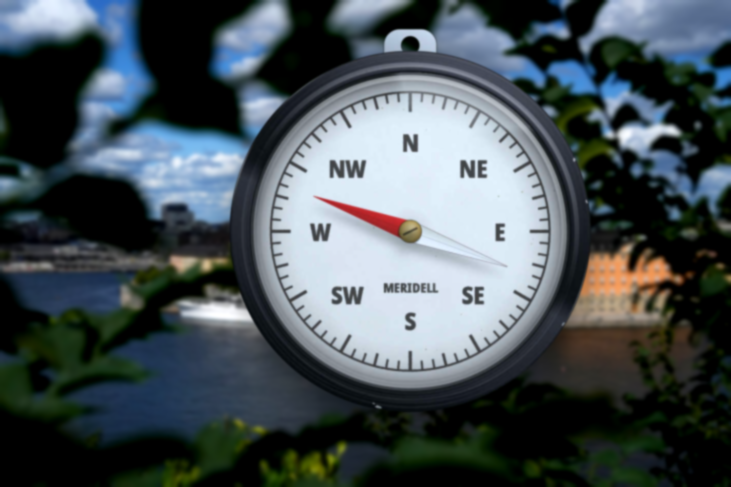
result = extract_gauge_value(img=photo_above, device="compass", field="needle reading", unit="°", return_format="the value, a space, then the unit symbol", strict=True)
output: 290 °
